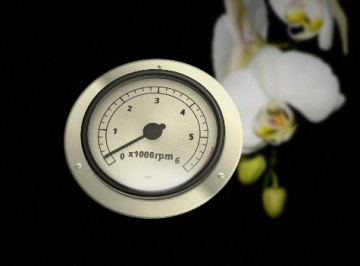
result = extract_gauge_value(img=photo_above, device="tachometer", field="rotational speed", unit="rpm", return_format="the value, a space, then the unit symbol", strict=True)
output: 200 rpm
